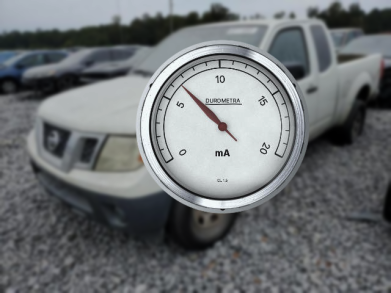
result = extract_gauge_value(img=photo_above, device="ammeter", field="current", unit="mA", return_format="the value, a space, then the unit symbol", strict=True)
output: 6.5 mA
